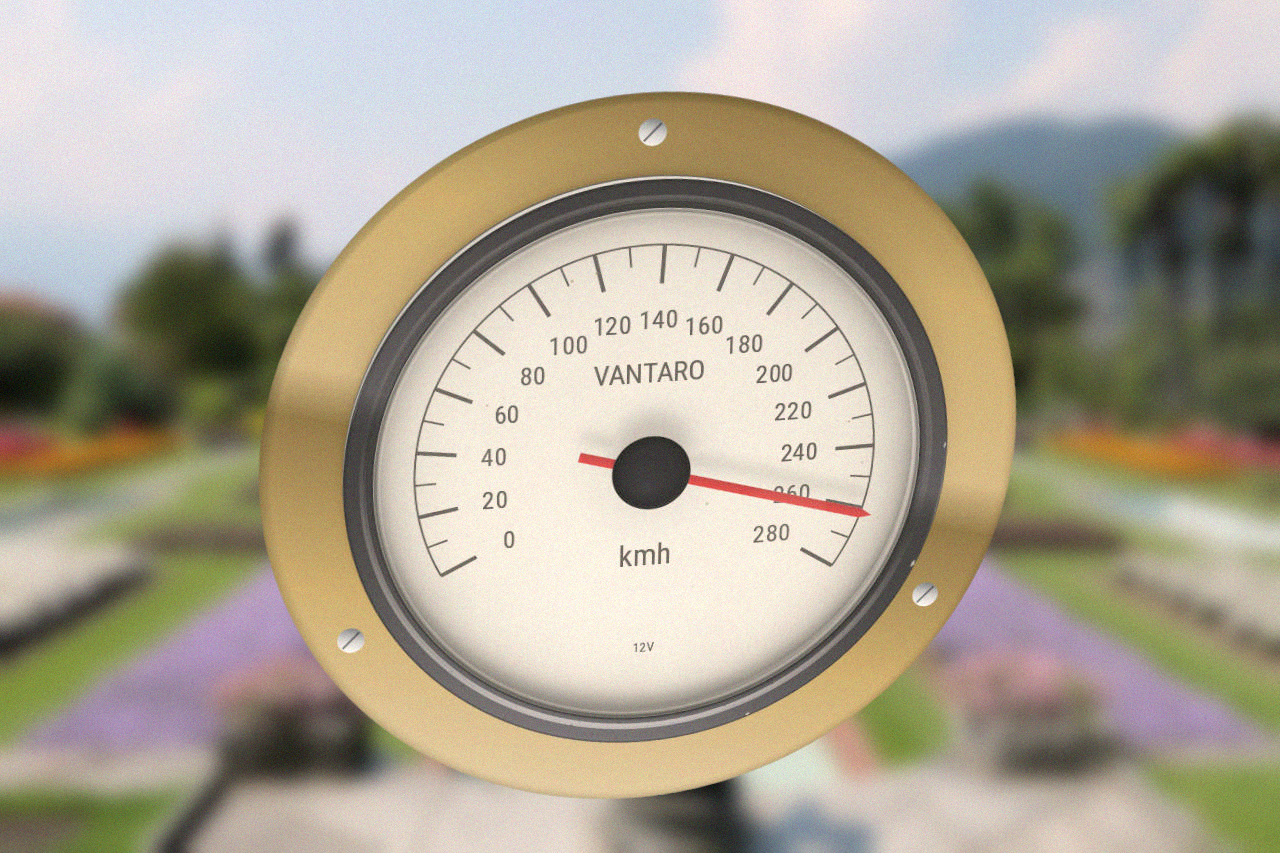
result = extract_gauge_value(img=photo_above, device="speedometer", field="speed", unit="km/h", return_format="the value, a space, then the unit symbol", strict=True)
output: 260 km/h
